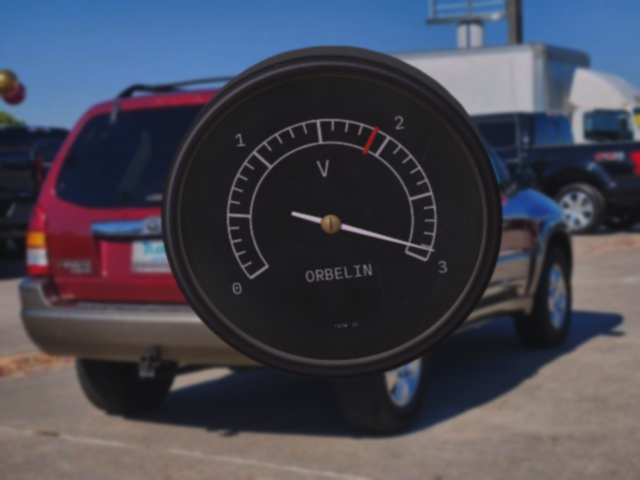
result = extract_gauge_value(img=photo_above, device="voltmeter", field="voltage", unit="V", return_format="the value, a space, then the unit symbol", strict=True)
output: 2.9 V
